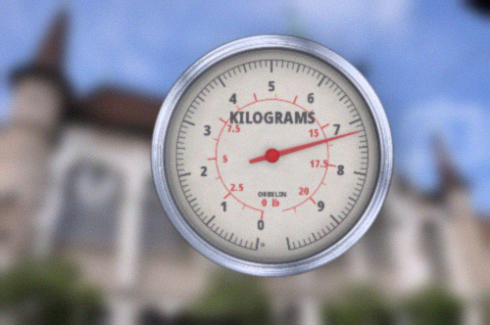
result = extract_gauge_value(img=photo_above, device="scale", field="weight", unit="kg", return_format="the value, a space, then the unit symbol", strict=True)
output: 7.2 kg
